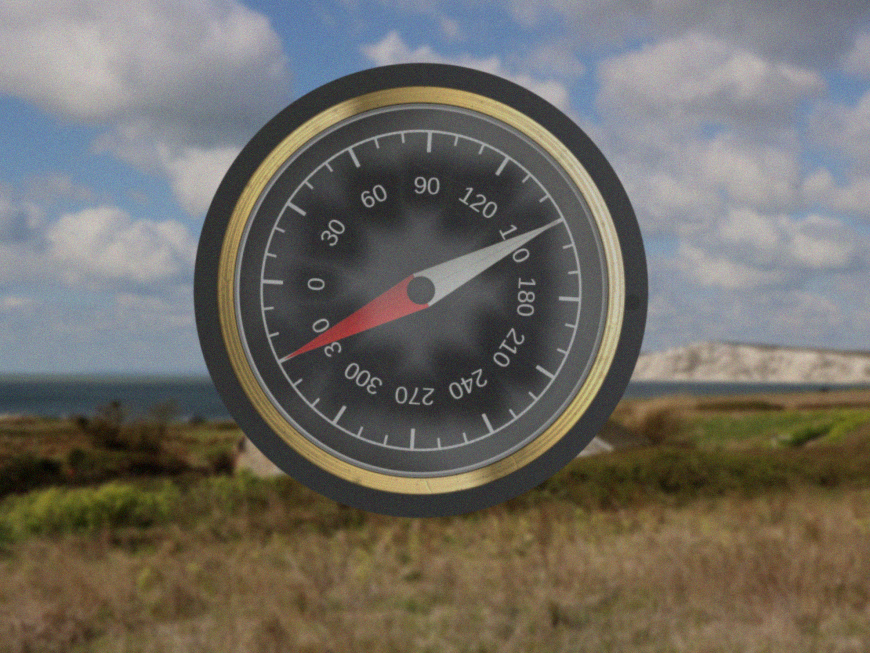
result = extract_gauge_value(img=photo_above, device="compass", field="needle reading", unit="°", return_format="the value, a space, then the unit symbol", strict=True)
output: 330 °
